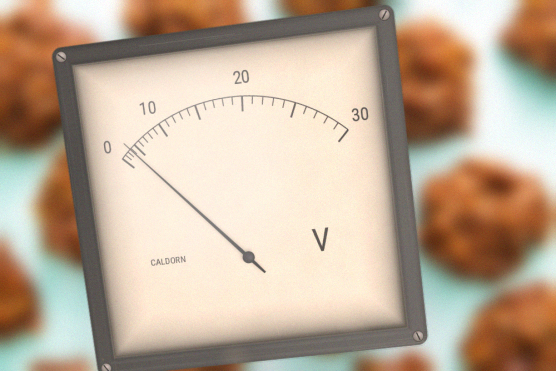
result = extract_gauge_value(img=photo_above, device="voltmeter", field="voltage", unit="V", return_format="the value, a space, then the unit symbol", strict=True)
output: 4 V
